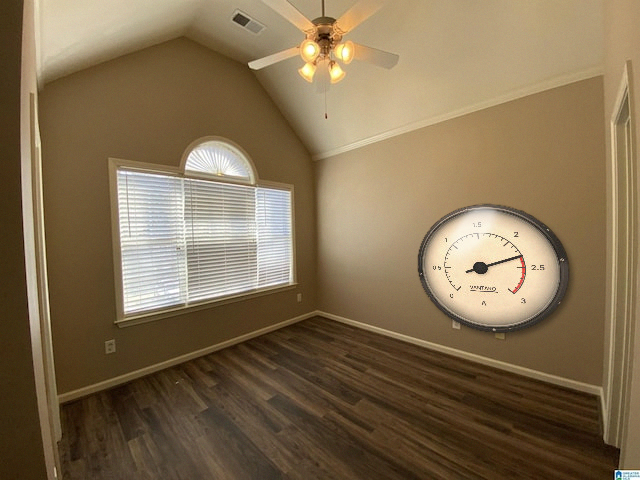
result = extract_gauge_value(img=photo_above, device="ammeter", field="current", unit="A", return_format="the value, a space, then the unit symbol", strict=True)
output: 2.3 A
